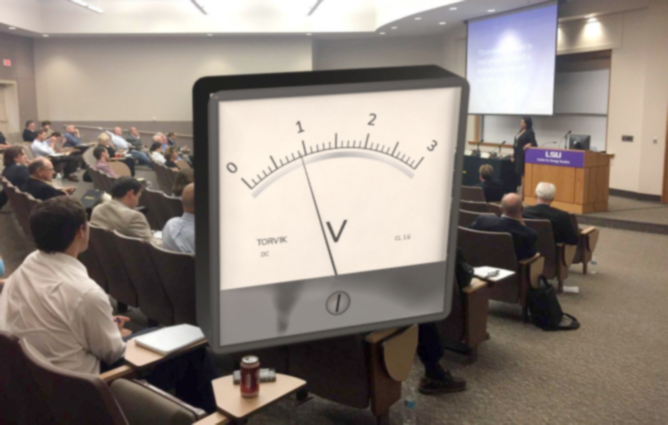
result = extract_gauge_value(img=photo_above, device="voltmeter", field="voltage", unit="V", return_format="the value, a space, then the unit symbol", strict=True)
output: 0.9 V
